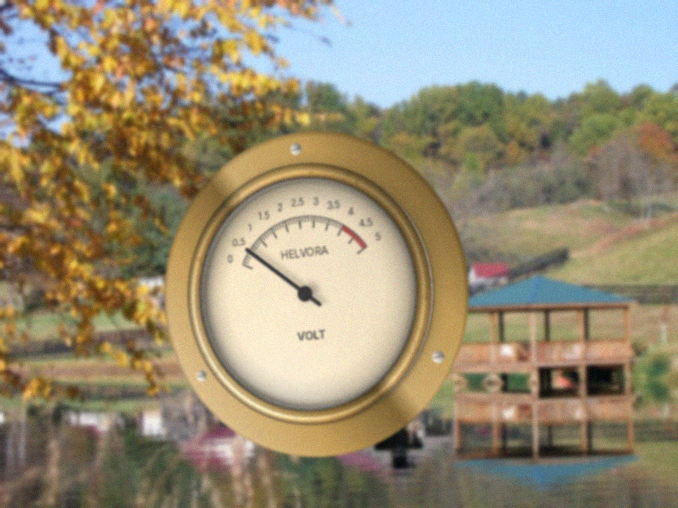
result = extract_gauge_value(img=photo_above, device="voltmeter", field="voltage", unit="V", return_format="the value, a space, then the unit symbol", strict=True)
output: 0.5 V
